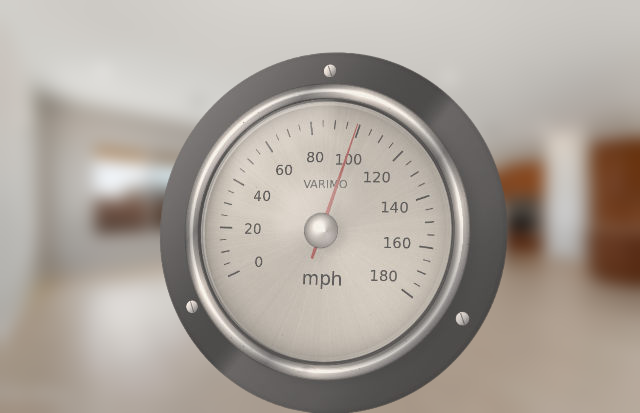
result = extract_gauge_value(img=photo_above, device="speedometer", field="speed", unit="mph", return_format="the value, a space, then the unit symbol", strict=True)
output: 100 mph
